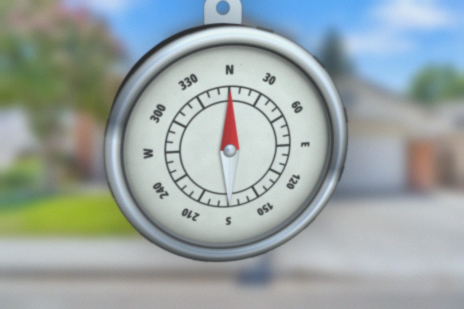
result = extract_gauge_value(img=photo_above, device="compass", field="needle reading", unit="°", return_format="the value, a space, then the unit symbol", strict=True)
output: 0 °
